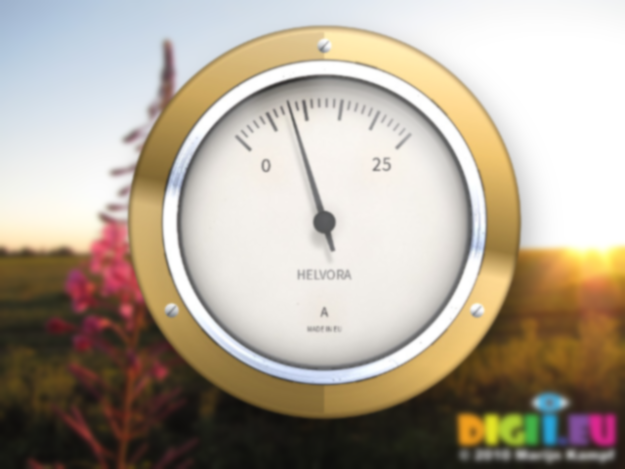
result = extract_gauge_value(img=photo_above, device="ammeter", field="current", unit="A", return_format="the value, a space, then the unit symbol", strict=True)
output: 8 A
